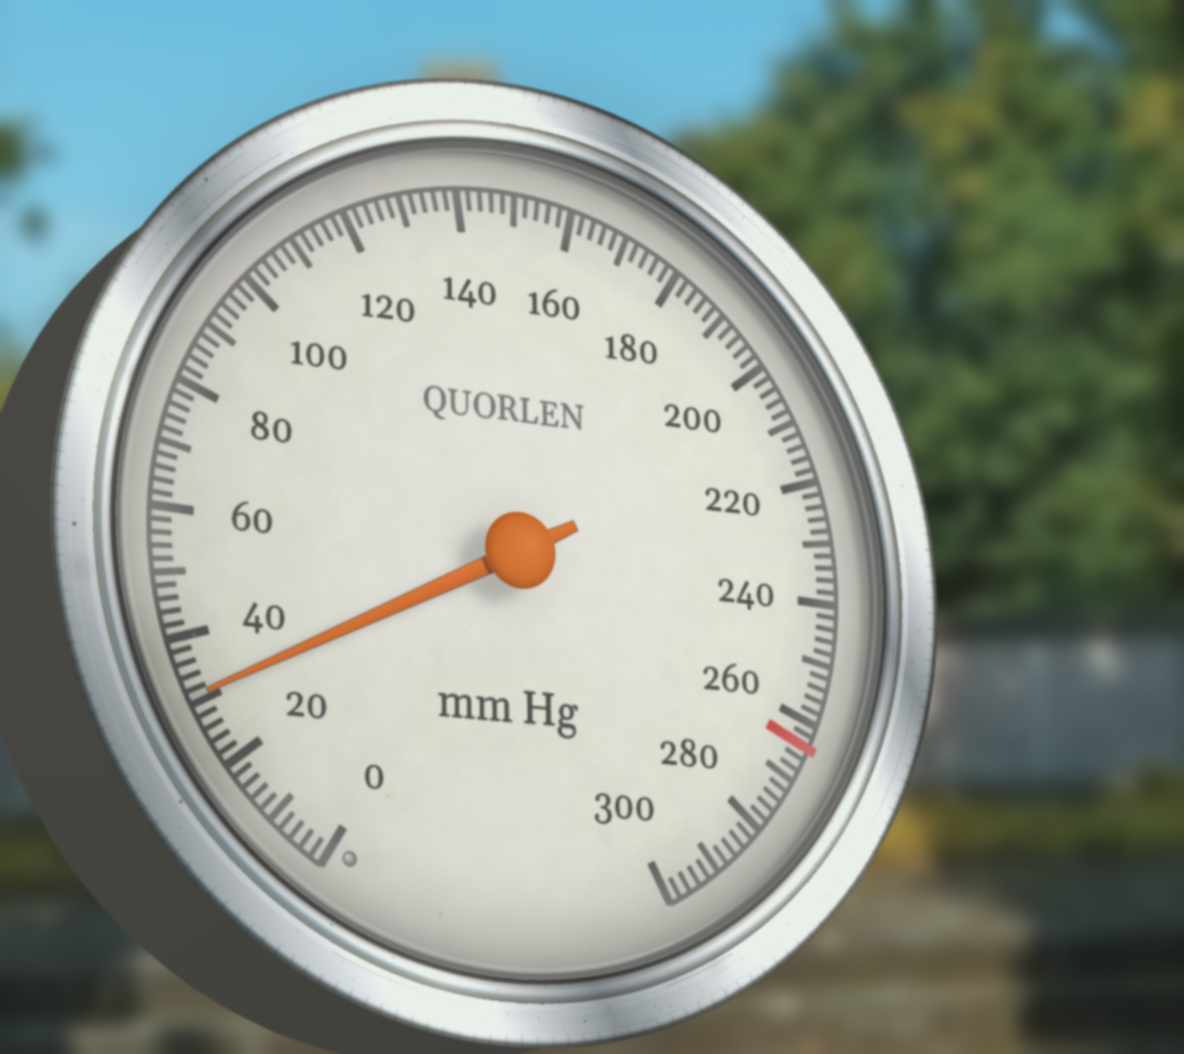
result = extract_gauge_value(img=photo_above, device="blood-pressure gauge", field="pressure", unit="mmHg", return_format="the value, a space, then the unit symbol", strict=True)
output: 31 mmHg
